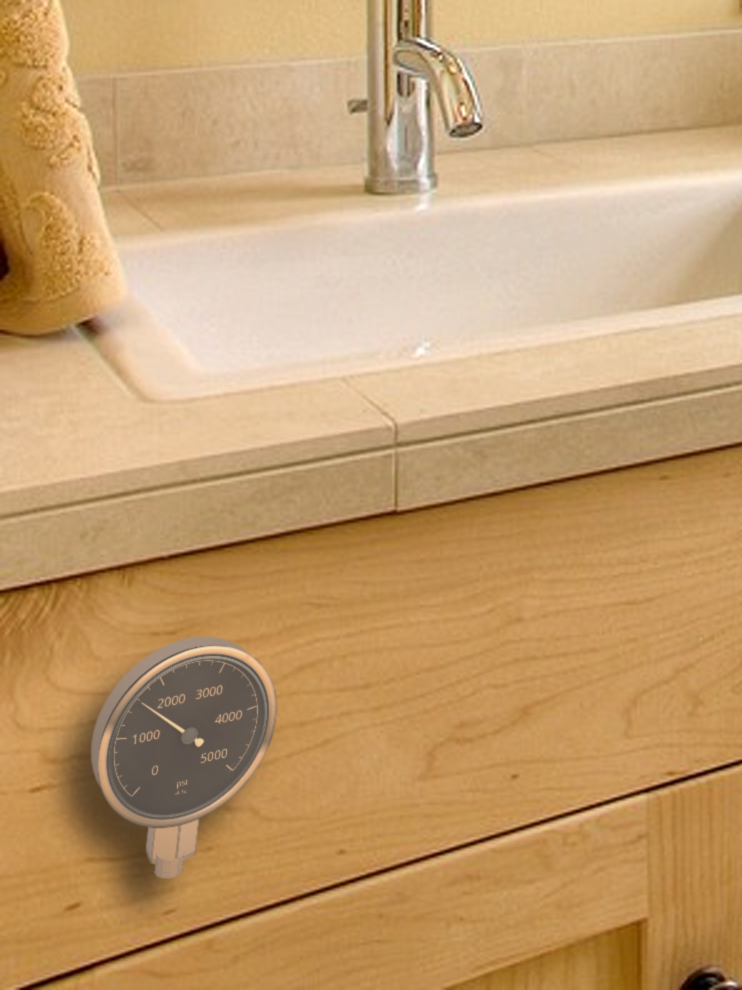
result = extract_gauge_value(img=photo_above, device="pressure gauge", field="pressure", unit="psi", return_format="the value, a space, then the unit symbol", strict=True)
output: 1600 psi
